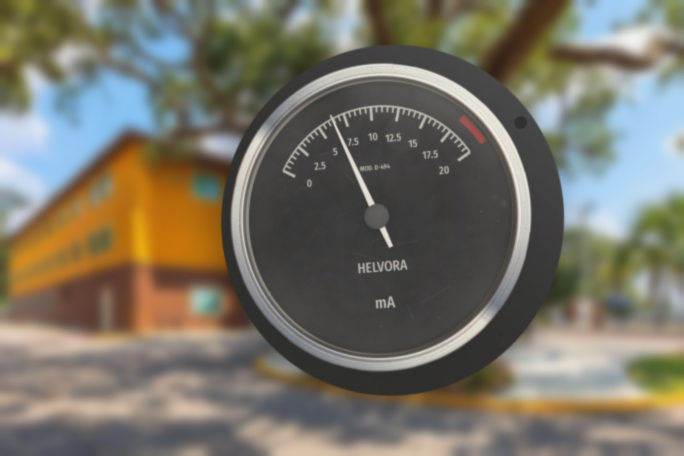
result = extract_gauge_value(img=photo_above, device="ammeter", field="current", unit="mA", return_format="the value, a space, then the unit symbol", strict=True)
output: 6.5 mA
